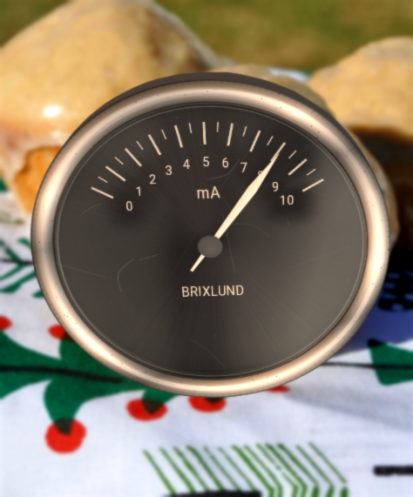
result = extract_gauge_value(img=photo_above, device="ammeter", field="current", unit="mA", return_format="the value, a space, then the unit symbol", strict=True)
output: 8 mA
